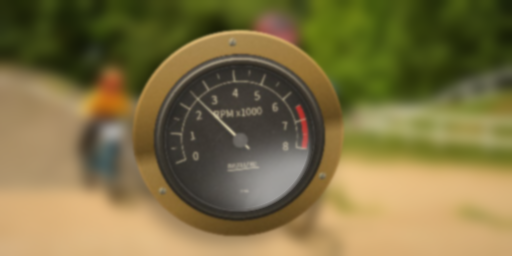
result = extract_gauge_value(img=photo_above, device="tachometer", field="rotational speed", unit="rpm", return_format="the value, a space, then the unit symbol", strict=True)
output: 2500 rpm
